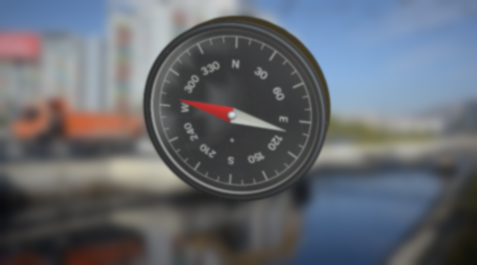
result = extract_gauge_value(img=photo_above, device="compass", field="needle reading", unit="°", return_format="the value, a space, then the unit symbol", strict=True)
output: 280 °
